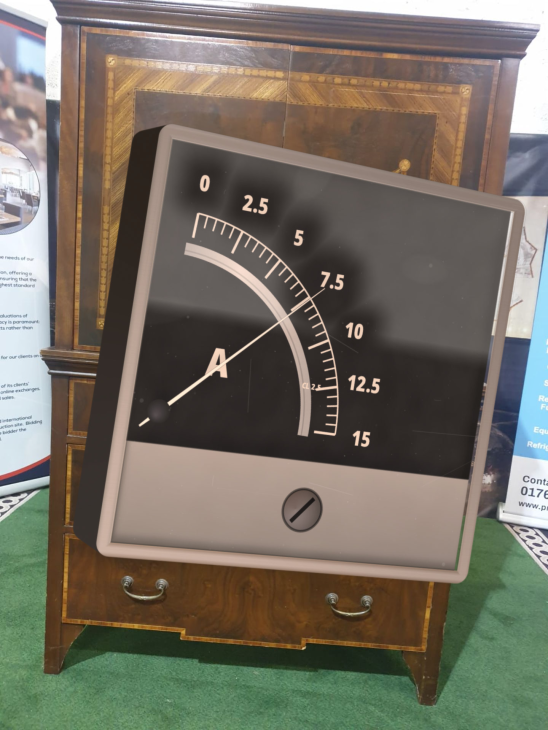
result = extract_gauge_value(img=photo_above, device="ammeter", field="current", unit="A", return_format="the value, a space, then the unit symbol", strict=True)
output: 7.5 A
